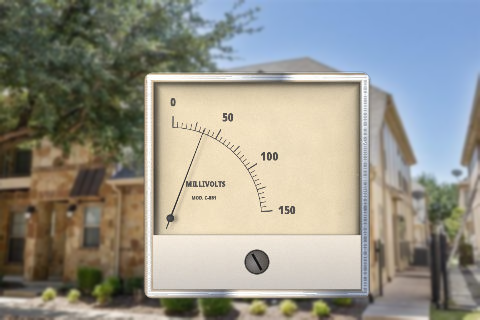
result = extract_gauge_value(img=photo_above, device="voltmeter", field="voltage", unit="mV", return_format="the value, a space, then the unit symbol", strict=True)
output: 35 mV
